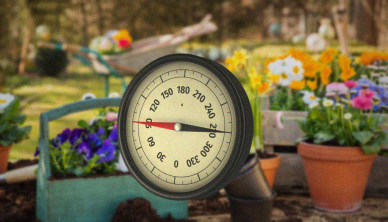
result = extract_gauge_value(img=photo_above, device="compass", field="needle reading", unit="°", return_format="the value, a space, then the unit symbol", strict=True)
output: 90 °
